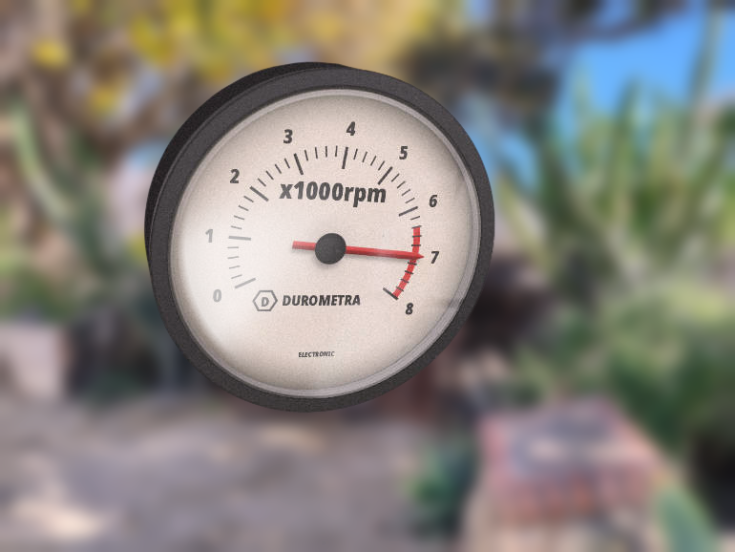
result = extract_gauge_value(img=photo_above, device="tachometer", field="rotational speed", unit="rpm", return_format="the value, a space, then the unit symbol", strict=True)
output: 7000 rpm
